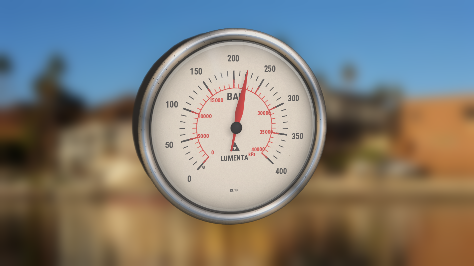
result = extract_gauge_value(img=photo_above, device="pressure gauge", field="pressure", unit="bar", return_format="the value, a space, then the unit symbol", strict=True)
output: 220 bar
